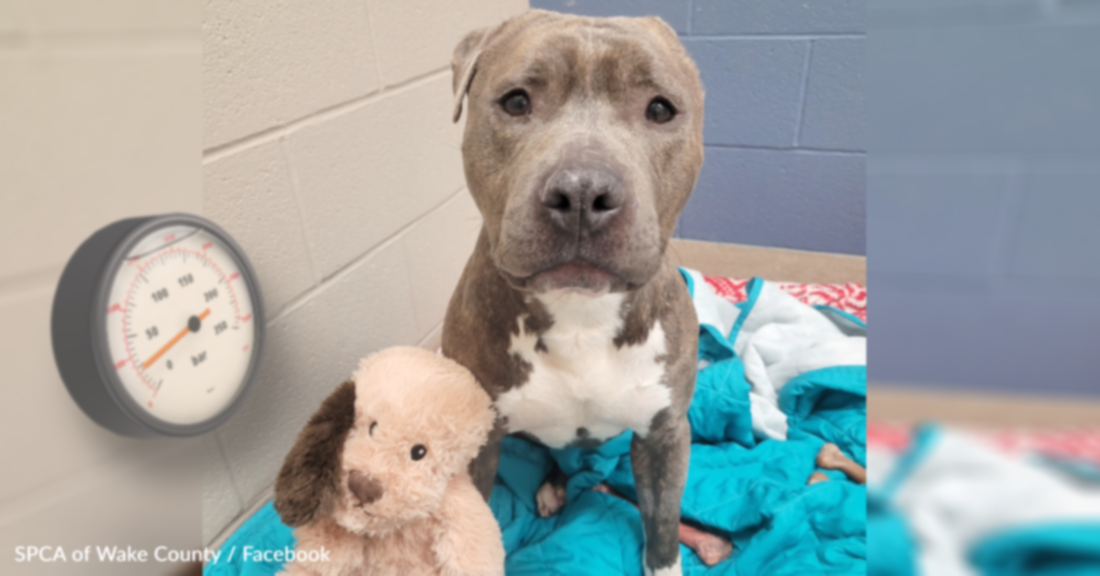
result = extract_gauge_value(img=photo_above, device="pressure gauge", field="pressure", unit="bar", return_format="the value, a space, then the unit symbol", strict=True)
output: 25 bar
